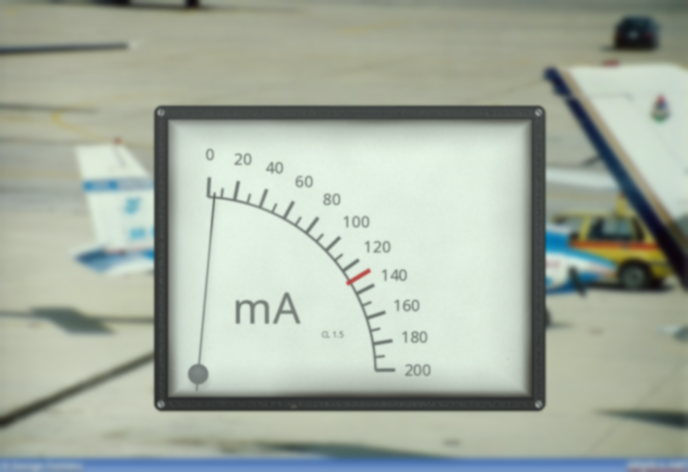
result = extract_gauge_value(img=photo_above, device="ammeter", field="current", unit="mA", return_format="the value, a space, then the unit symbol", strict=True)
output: 5 mA
